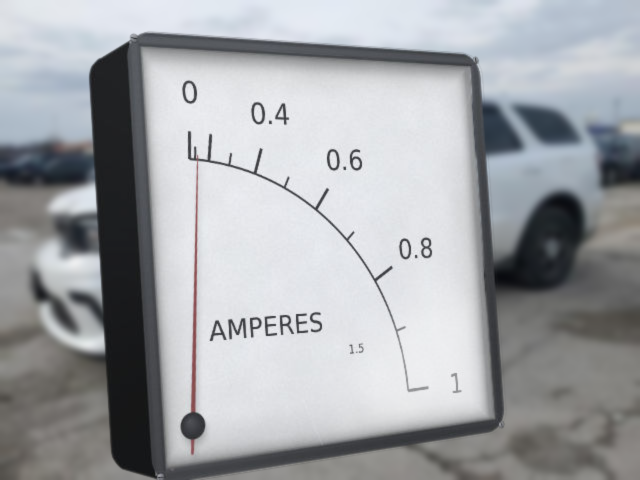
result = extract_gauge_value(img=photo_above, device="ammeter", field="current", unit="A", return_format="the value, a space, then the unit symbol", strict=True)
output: 0.1 A
